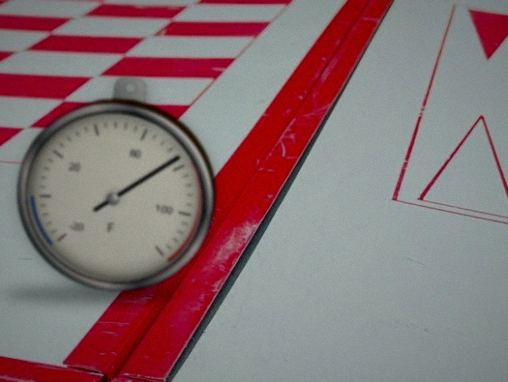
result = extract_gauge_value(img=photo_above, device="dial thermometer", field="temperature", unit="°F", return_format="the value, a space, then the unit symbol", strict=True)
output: 76 °F
